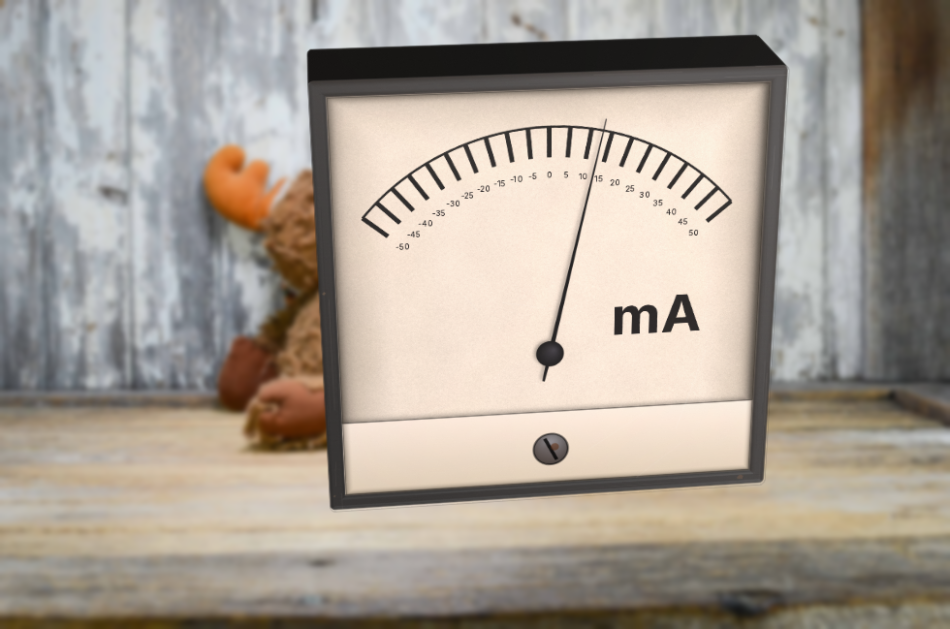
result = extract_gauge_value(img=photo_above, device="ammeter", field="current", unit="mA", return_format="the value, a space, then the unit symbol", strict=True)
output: 12.5 mA
